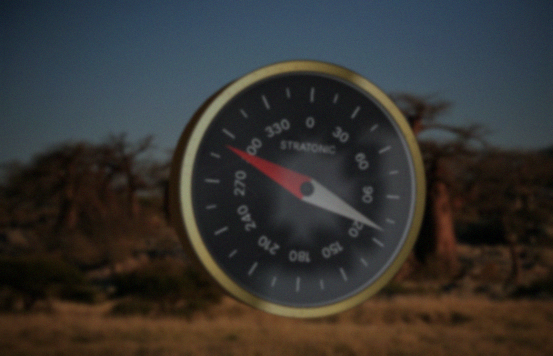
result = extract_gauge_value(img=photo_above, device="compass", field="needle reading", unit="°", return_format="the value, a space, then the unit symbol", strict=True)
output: 292.5 °
